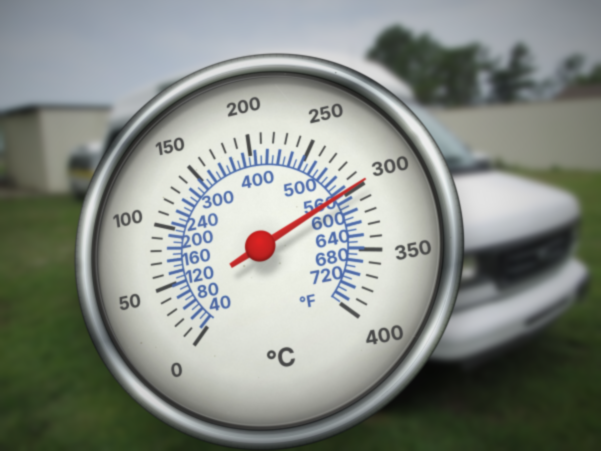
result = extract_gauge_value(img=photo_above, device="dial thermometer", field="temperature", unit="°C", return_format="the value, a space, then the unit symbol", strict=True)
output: 300 °C
